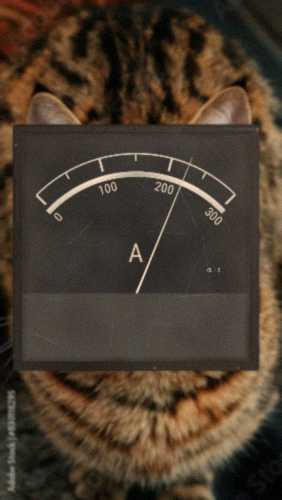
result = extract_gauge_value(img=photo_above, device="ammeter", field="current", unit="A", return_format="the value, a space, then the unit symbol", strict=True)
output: 225 A
